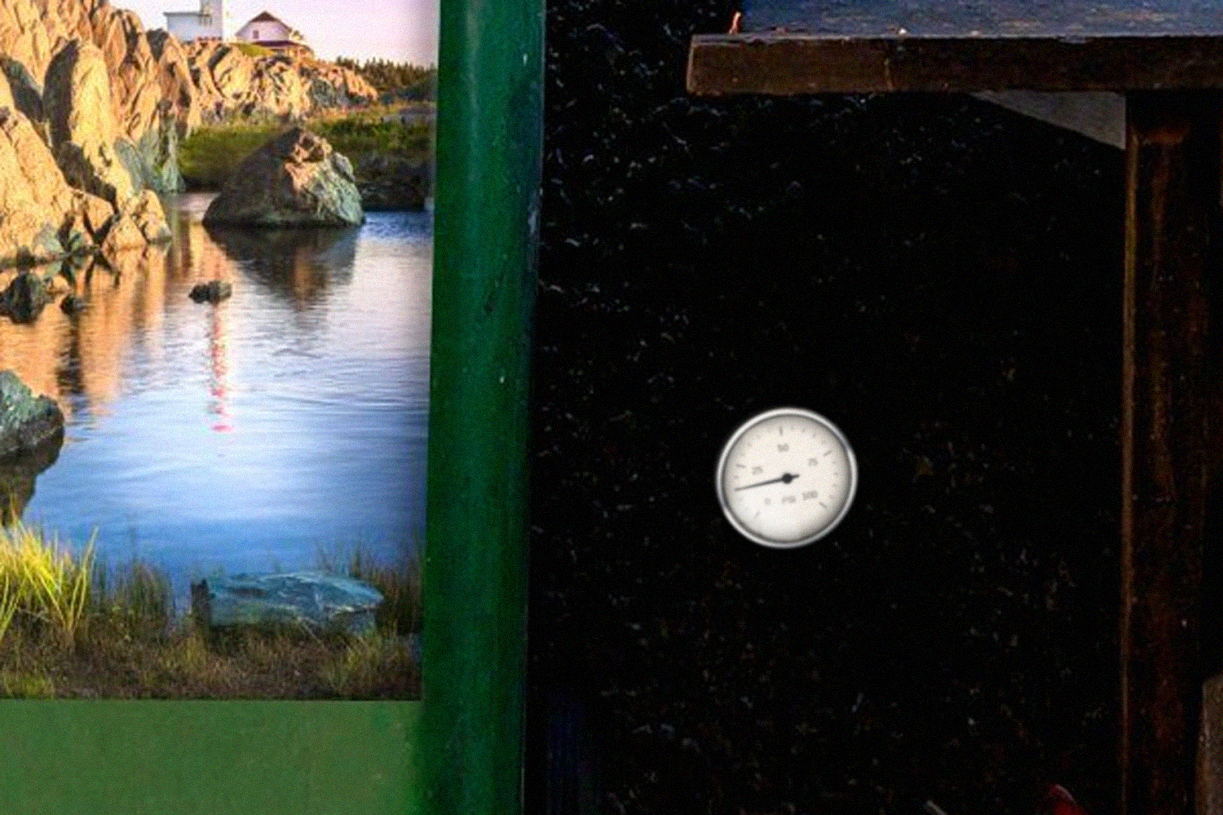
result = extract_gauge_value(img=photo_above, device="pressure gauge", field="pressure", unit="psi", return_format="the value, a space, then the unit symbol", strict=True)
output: 15 psi
